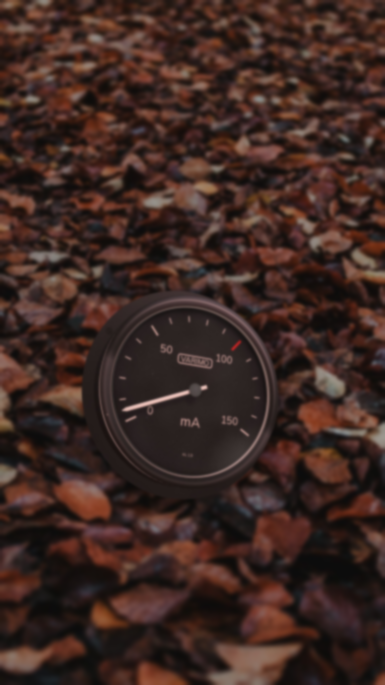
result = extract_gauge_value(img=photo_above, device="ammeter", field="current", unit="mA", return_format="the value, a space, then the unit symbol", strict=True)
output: 5 mA
